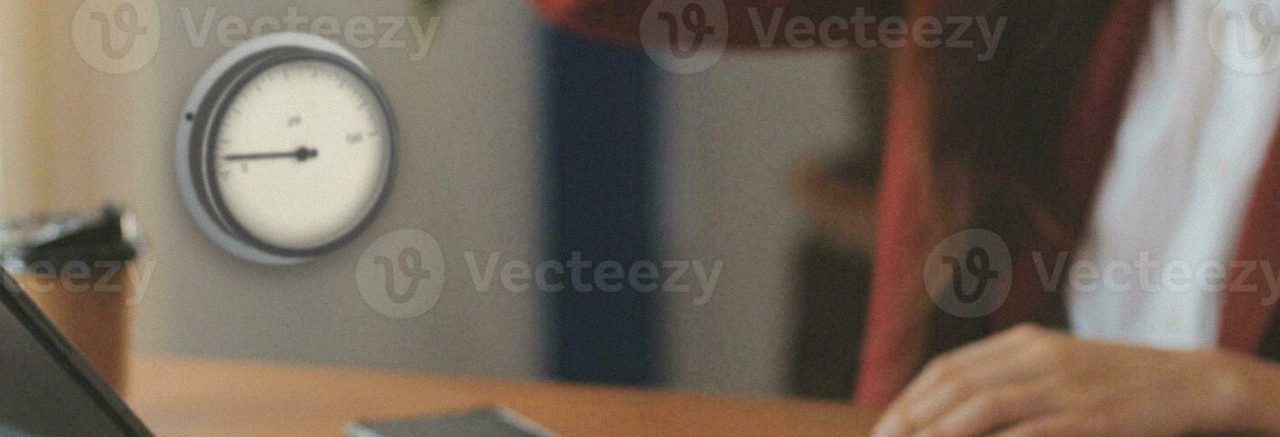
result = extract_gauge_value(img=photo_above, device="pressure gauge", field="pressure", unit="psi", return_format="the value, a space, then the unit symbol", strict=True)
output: 10 psi
